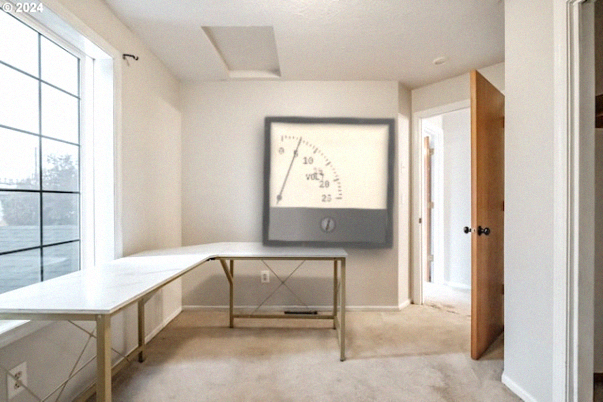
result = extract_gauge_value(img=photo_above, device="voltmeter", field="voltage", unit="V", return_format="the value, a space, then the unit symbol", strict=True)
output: 5 V
